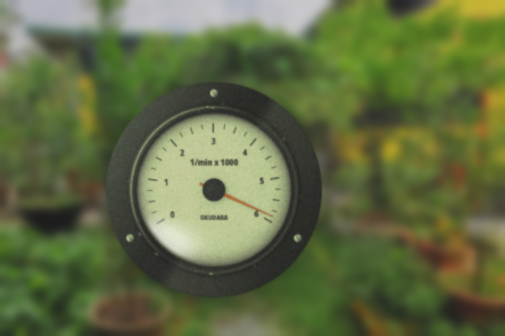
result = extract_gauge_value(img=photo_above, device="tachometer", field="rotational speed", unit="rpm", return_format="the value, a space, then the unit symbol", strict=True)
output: 5875 rpm
